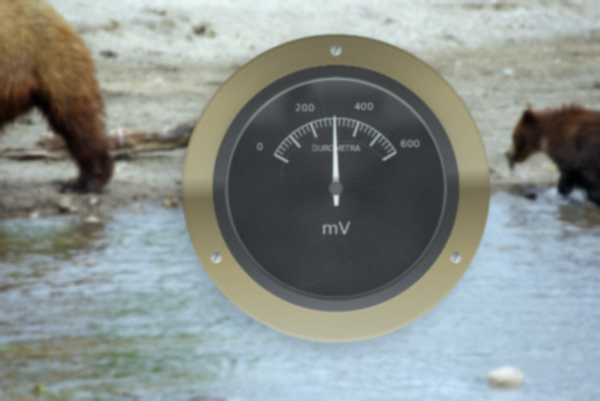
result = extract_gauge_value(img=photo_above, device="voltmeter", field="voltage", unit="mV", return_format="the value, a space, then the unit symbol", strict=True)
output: 300 mV
